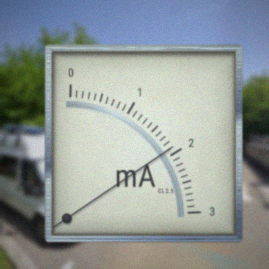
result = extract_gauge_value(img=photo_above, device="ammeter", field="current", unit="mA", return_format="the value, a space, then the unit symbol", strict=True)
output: 1.9 mA
